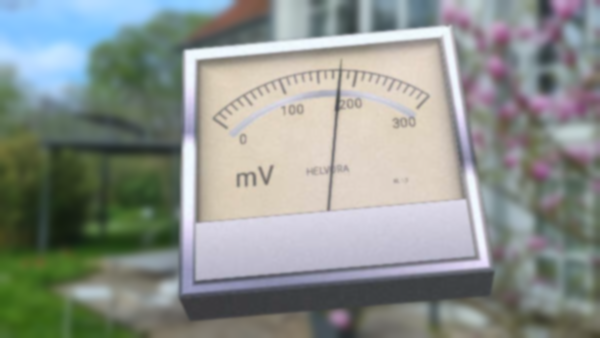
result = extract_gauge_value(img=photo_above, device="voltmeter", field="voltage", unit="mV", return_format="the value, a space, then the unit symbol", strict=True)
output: 180 mV
